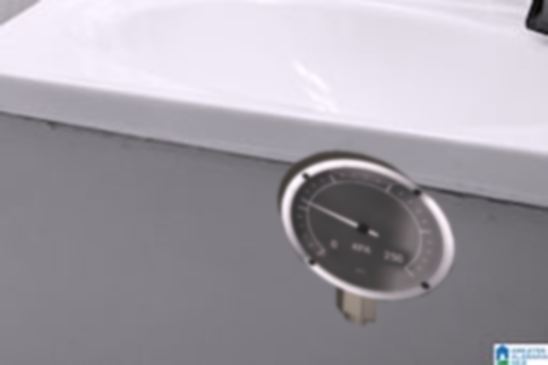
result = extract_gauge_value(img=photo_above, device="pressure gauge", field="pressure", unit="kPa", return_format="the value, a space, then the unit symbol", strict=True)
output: 60 kPa
